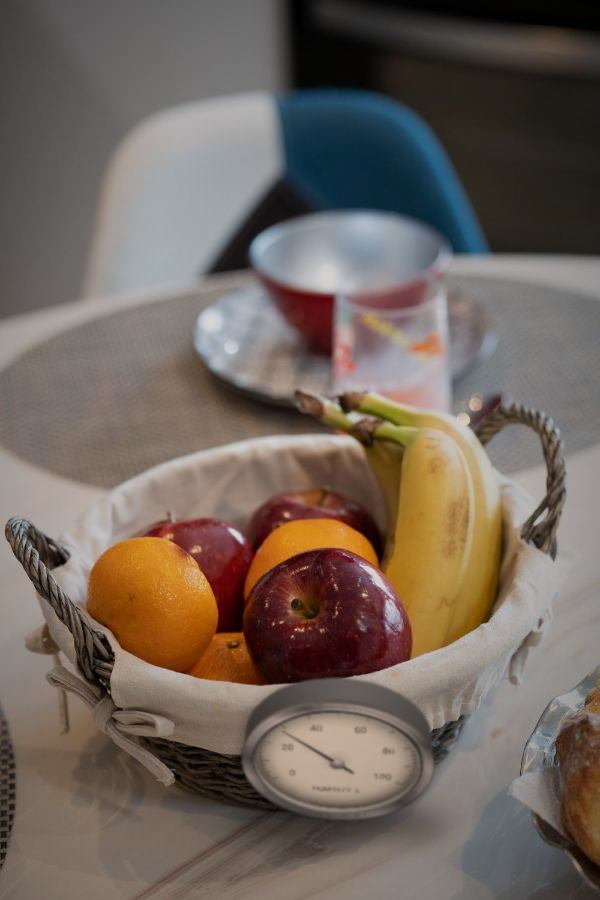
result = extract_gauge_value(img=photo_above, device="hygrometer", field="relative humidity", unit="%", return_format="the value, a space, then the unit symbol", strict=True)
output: 30 %
